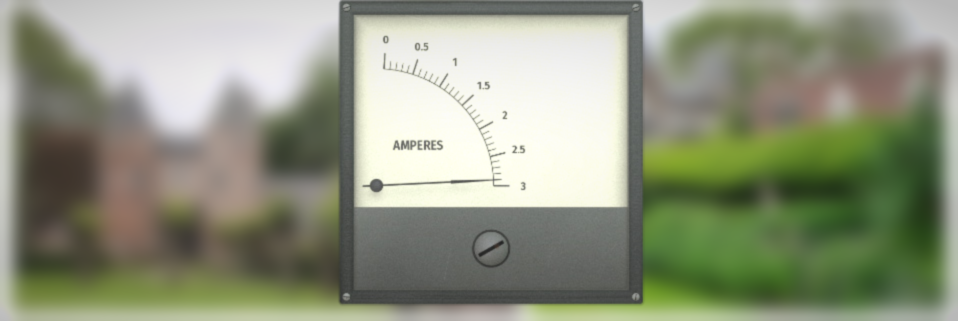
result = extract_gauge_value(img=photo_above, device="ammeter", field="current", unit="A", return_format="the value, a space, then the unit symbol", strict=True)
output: 2.9 A
